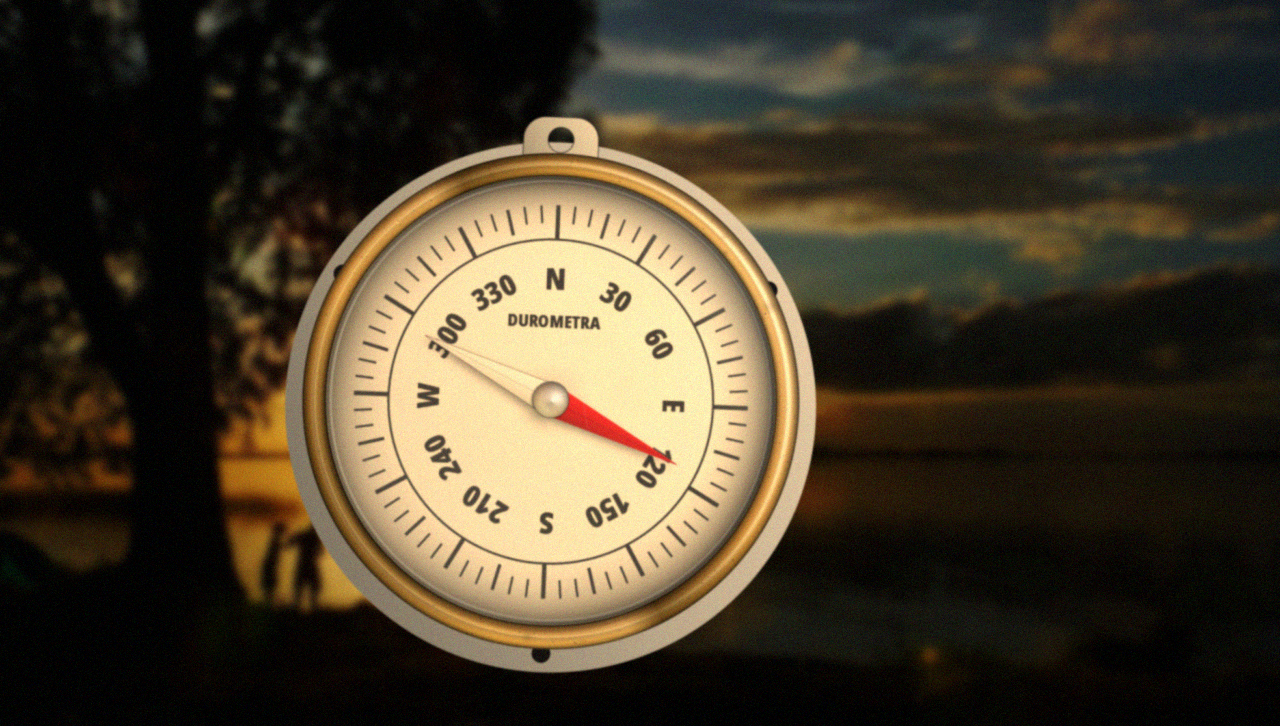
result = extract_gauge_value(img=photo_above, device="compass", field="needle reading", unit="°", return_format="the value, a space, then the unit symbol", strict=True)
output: 115 °
